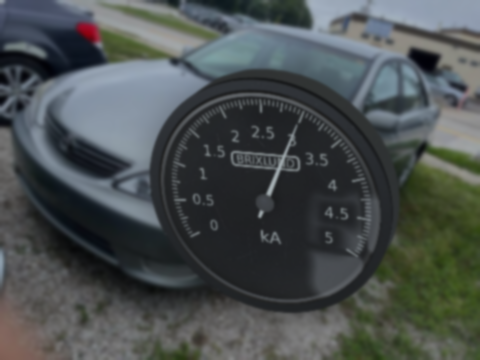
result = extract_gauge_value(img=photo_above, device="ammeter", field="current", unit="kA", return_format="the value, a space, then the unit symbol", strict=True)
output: 3 kA
